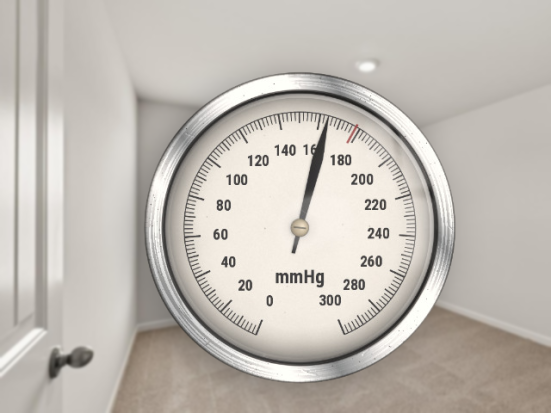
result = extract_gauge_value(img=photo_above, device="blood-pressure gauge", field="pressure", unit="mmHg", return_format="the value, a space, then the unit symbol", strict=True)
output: 164 mmHg
